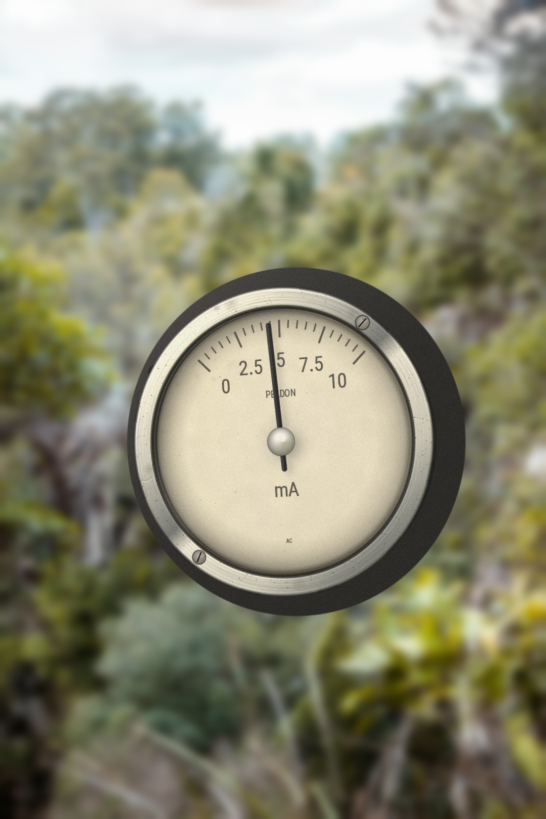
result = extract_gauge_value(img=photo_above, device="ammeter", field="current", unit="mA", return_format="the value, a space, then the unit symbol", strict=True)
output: 4.5 mA
